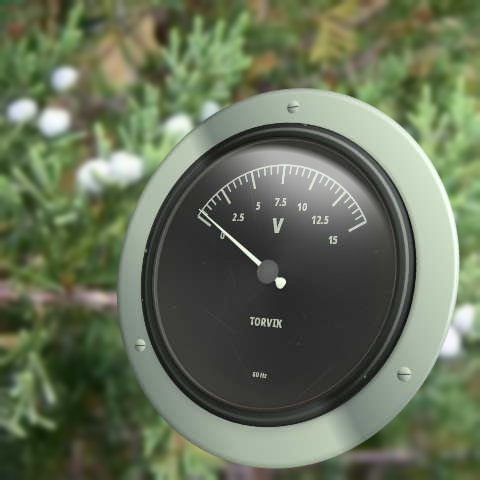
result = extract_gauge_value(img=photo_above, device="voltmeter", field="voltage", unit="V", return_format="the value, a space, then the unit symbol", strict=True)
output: 0.5 V
